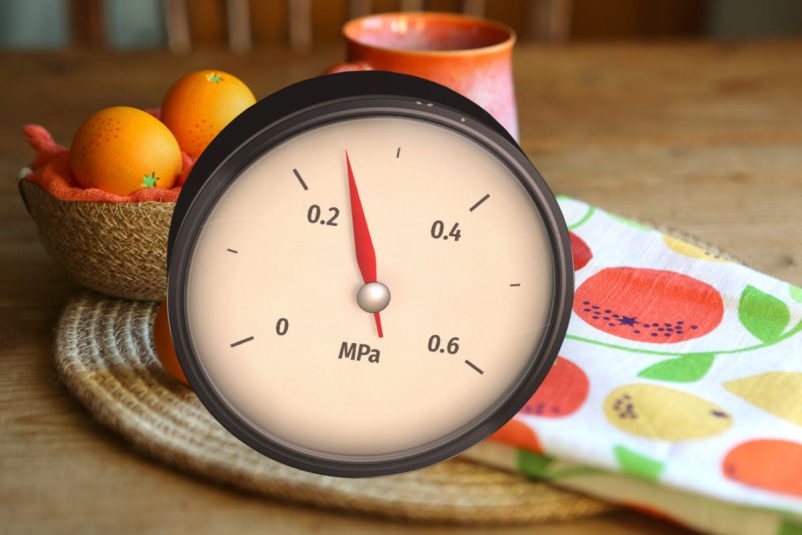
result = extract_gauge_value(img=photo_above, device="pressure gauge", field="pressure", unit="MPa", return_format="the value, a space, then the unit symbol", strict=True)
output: 0.25 MPa
